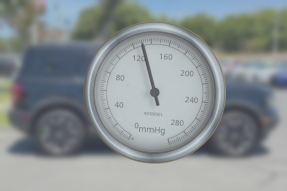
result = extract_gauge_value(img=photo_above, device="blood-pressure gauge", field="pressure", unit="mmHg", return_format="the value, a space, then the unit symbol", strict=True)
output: 130 mmHg
